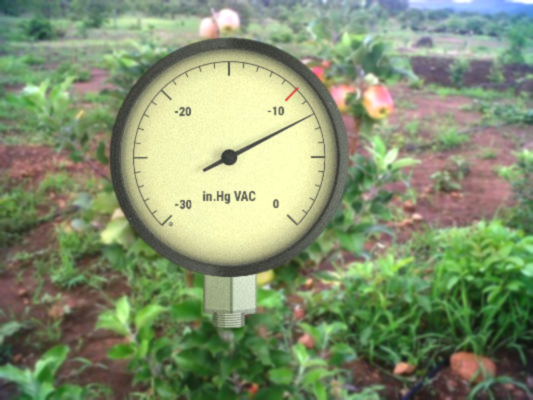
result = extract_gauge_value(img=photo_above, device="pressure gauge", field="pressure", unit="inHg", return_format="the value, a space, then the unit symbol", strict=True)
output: -8 inHg
